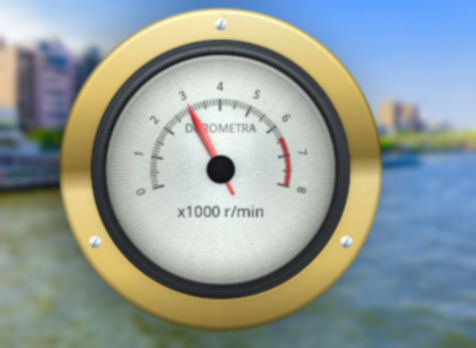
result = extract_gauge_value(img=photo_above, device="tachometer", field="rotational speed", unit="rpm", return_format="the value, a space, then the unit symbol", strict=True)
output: 3000 rpm
